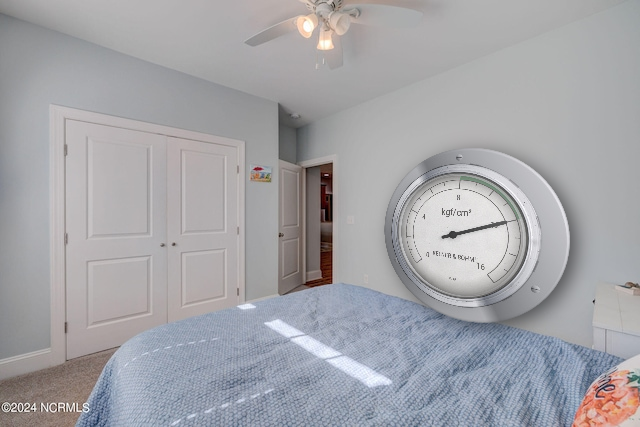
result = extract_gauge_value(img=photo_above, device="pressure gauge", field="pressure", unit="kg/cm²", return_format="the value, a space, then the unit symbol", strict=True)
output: 12 kg/cm²
